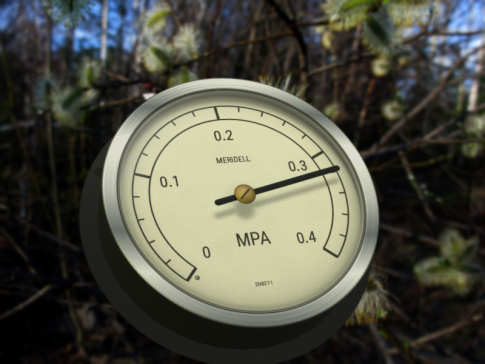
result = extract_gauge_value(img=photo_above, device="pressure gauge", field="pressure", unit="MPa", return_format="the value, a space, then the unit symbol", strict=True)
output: 0.32 MPa
